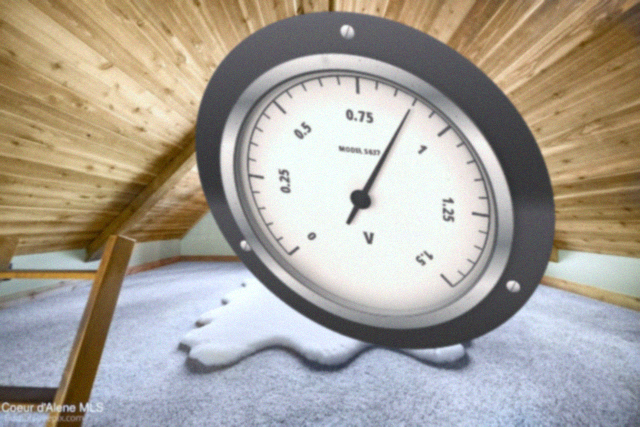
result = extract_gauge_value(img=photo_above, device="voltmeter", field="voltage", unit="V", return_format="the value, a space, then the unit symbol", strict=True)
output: 0.9 V
